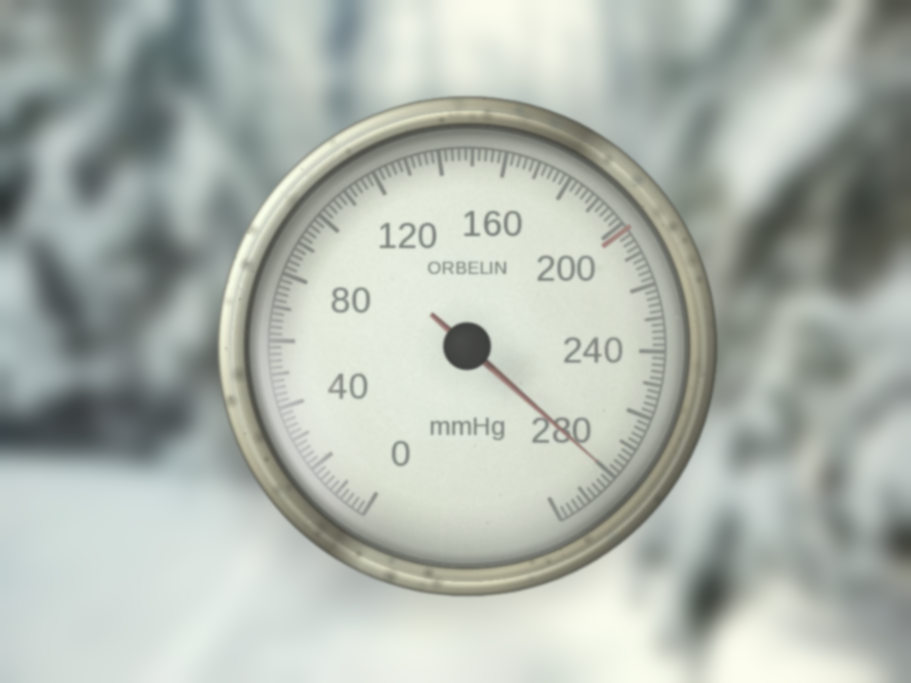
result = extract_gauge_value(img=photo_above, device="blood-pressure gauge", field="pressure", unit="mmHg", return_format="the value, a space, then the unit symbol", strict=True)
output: 280 mmHg
